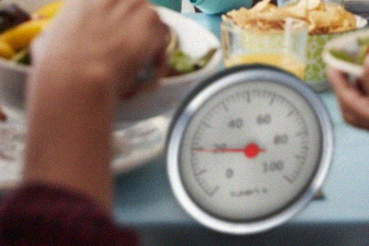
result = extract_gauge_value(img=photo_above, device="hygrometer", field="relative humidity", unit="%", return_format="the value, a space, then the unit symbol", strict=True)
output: 20 %
